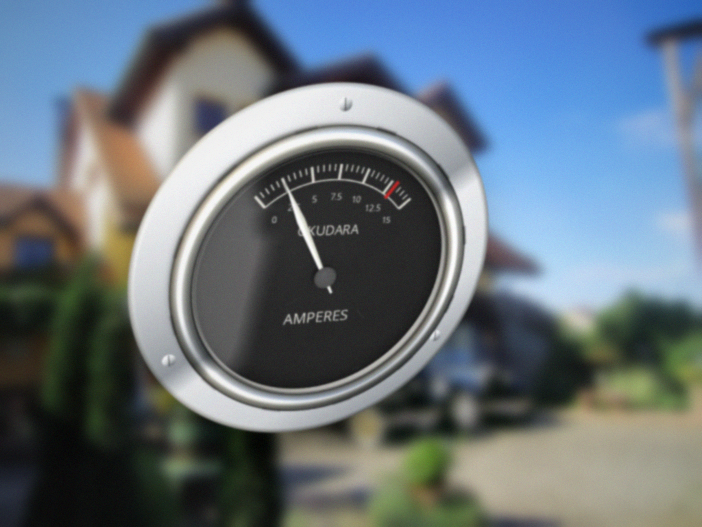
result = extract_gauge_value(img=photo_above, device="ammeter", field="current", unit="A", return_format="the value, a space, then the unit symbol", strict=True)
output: 2.5 A
